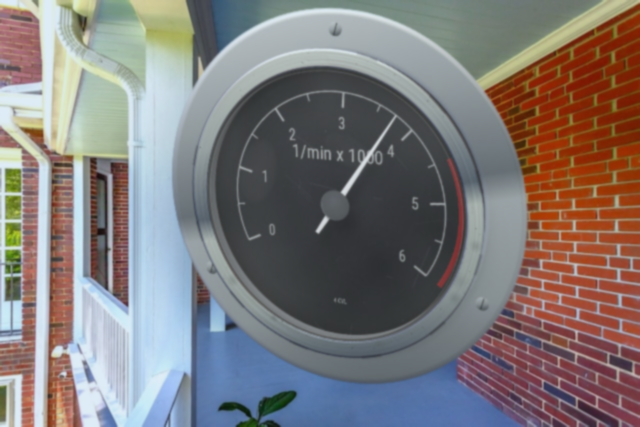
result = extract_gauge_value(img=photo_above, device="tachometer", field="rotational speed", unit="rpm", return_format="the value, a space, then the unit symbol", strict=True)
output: 3750 rpm
